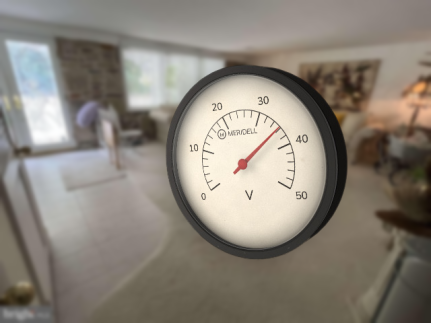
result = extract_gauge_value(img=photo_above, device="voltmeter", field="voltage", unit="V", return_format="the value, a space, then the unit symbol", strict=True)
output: 36 V
